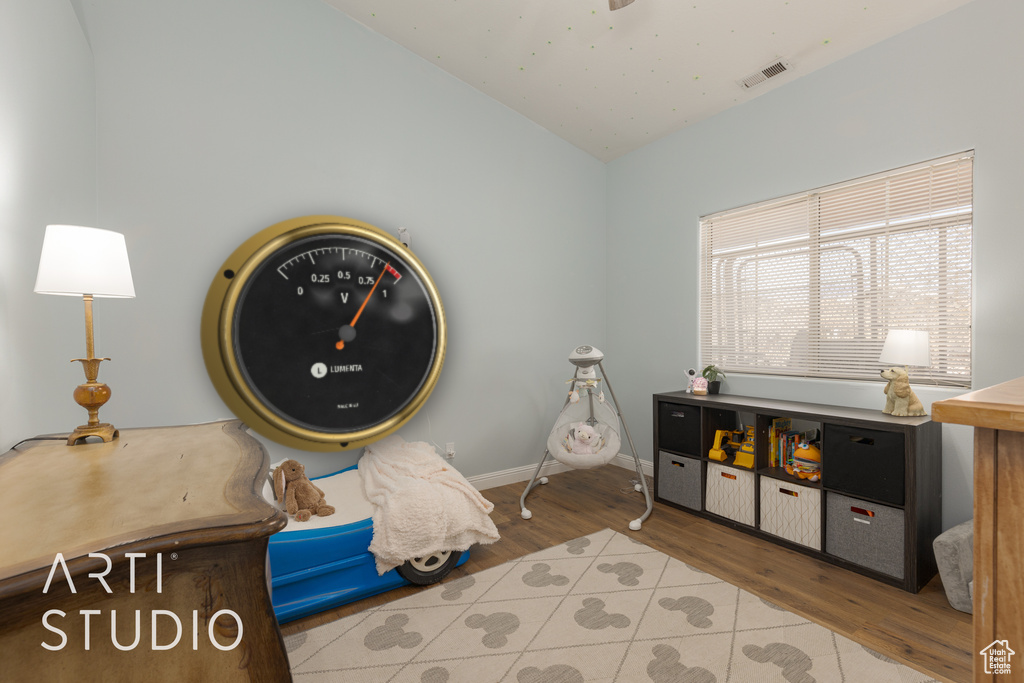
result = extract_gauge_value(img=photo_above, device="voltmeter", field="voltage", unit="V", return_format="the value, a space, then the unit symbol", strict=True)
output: 0.85 V
